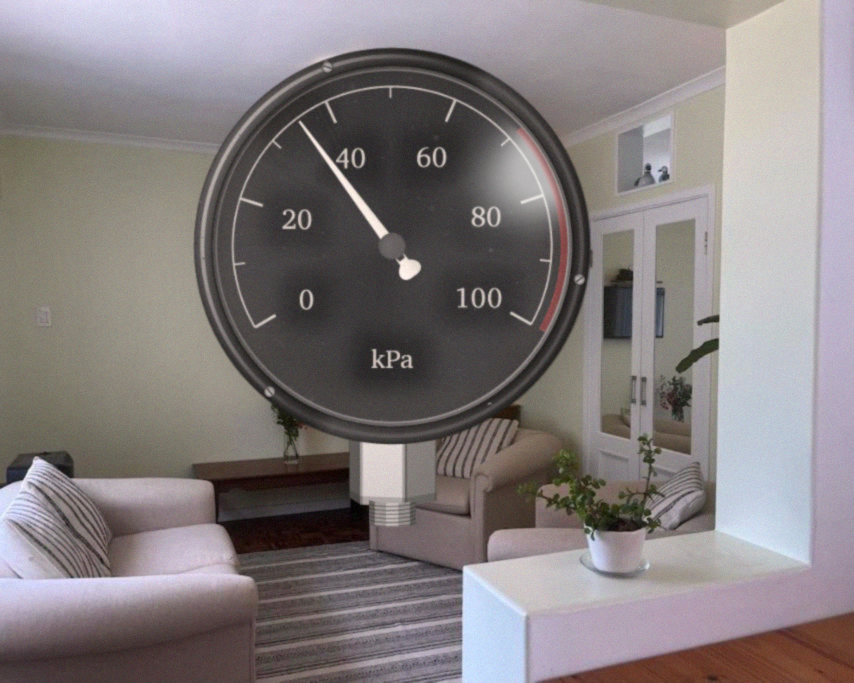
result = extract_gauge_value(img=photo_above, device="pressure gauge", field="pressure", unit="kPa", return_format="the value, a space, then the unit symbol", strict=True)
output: 35 kPa
